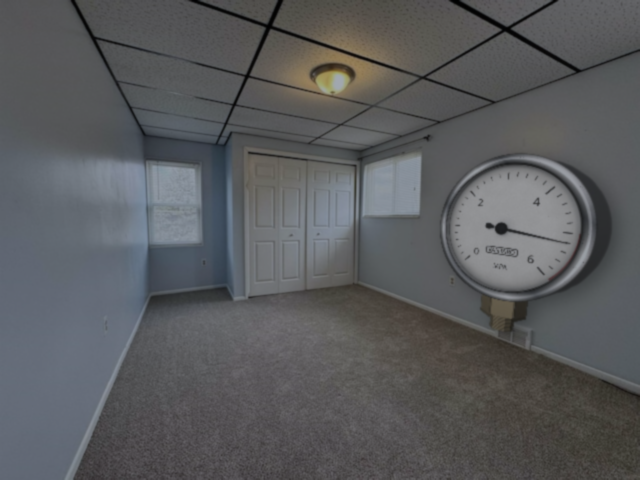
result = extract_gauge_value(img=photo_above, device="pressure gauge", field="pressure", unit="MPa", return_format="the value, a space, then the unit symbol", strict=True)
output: 5.2 MPa
